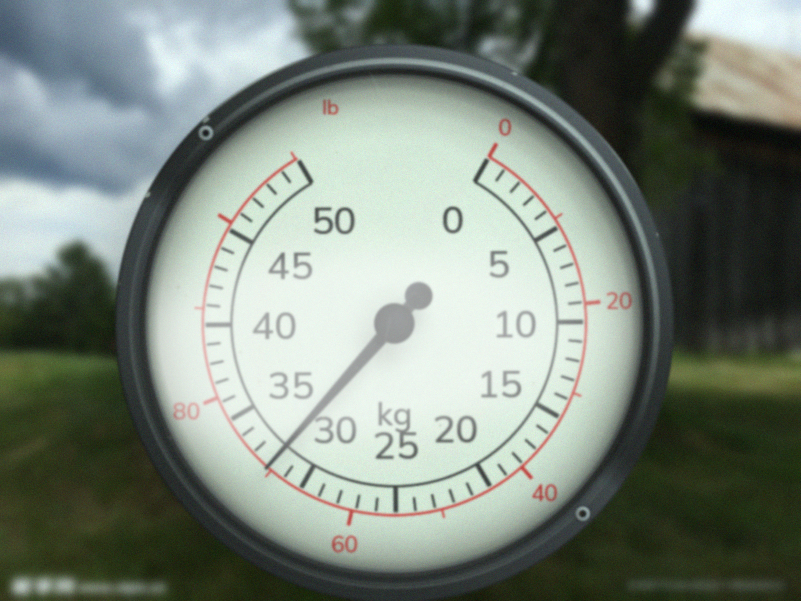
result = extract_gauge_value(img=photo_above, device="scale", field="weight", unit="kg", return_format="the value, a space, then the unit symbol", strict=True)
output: 32 kg
